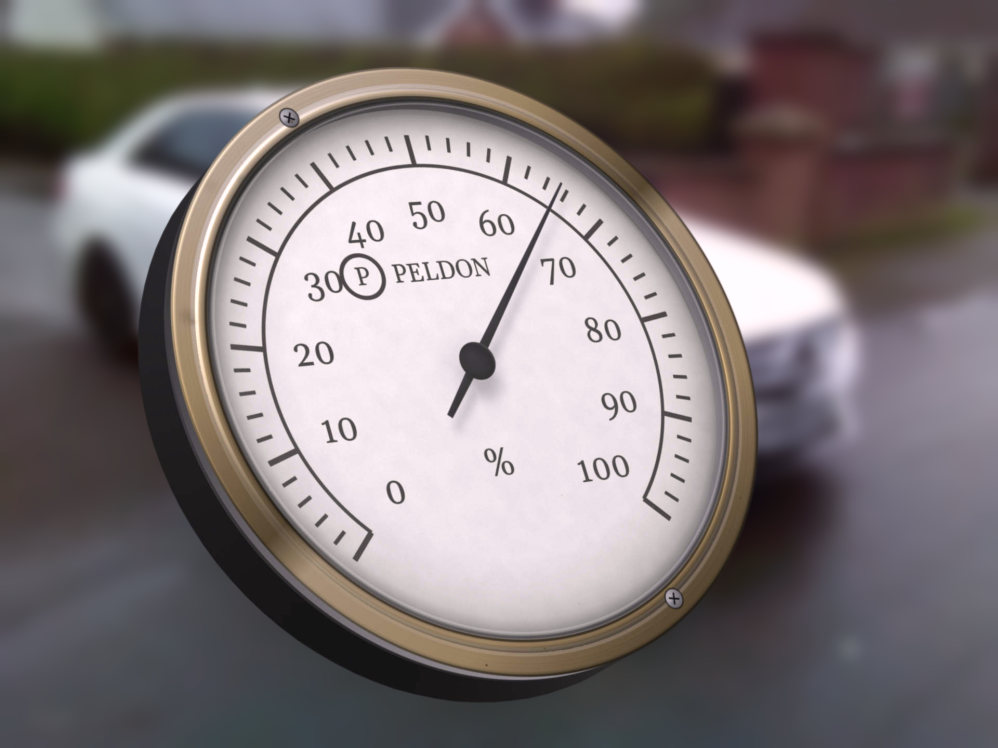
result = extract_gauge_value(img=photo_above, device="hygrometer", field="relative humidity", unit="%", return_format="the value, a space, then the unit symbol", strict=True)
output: 65 %
